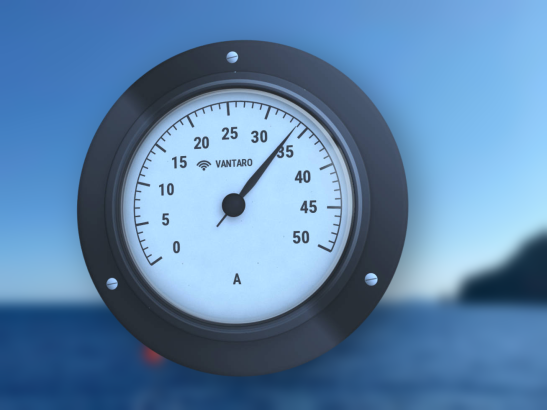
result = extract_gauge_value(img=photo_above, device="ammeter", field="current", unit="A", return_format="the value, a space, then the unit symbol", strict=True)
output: 34 A
